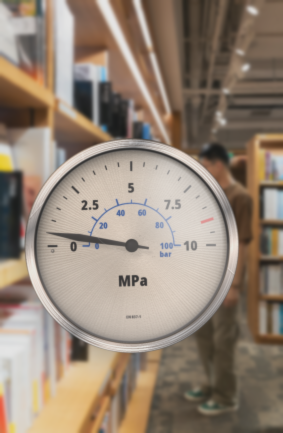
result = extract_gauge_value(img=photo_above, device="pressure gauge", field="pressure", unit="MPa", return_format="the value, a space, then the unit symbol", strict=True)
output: 0.5 MPa
